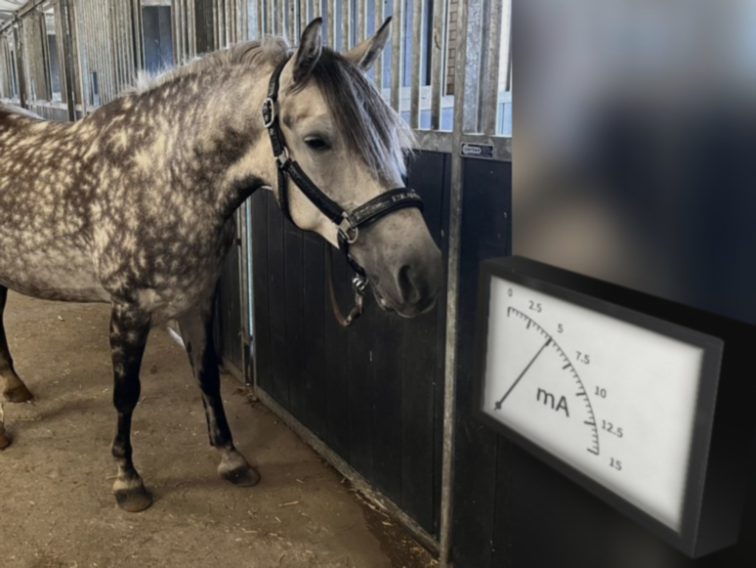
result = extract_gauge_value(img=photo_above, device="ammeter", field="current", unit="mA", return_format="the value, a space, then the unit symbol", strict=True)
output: 5 mA
